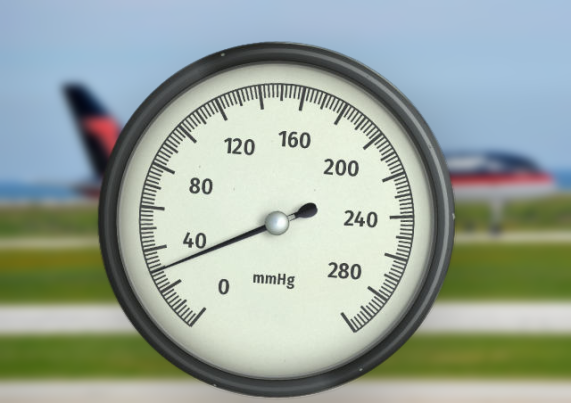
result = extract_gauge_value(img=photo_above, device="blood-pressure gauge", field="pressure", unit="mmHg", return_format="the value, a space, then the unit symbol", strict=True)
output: 30 mmHg
